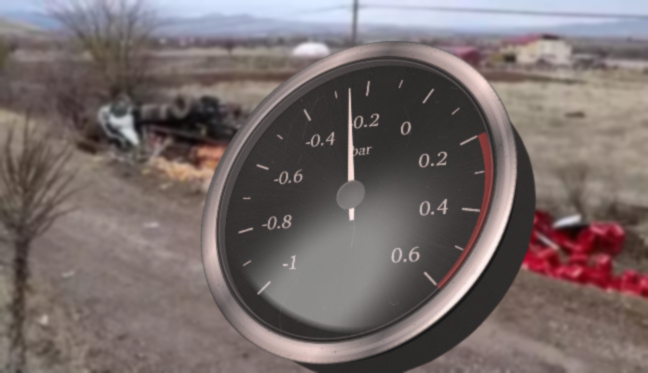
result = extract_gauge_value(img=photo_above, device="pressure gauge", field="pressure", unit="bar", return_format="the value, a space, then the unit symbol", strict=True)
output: -0.25 bar
